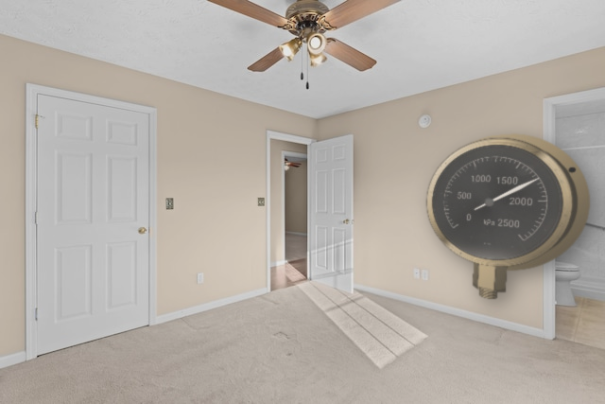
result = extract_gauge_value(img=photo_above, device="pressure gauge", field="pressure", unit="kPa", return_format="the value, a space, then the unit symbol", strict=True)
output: 1750 kPa
